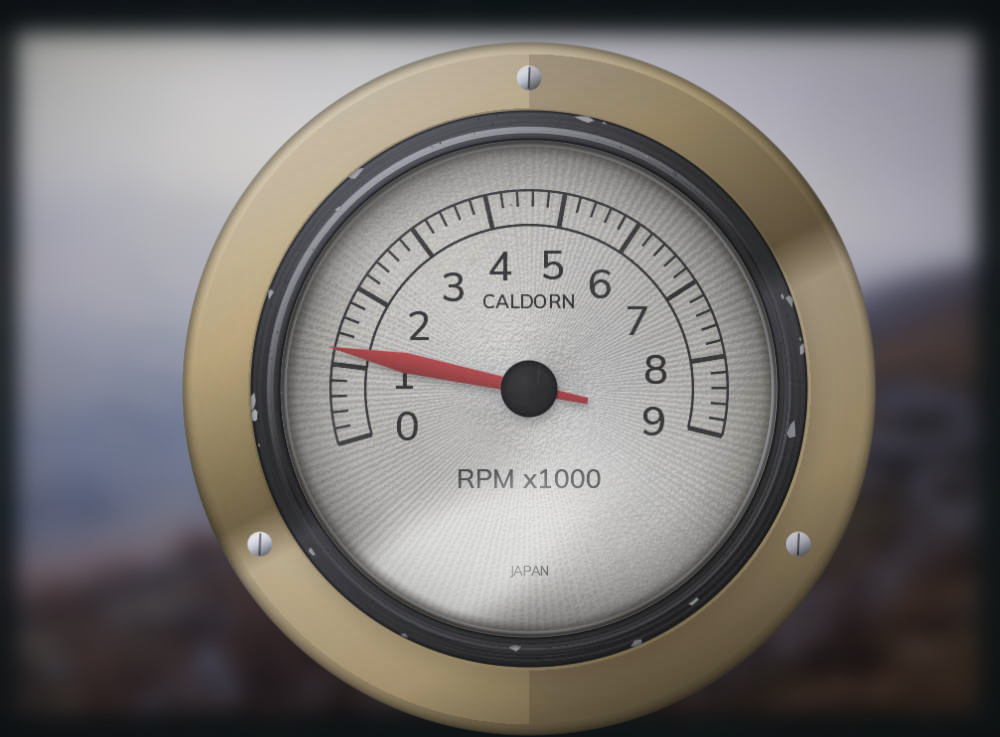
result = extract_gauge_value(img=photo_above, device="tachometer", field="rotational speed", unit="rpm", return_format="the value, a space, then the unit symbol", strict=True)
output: 1200 rpm
